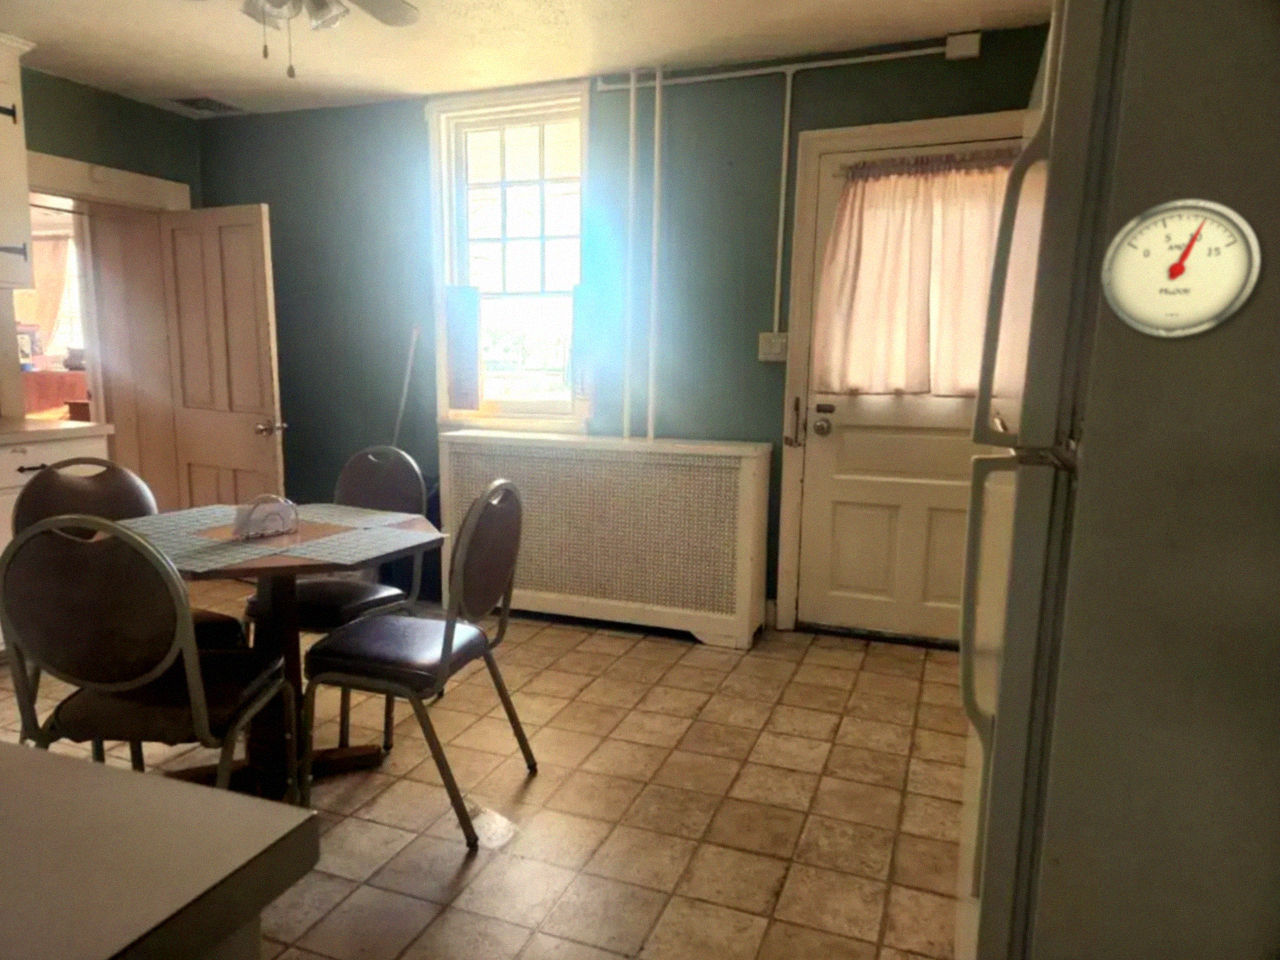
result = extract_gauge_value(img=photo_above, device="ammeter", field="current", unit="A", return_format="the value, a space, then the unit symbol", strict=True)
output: 10 A
